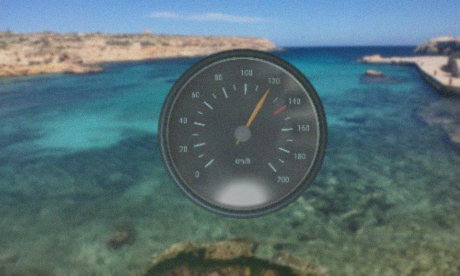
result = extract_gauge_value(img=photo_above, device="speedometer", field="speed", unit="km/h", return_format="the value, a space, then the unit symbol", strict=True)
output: 120 km/h
